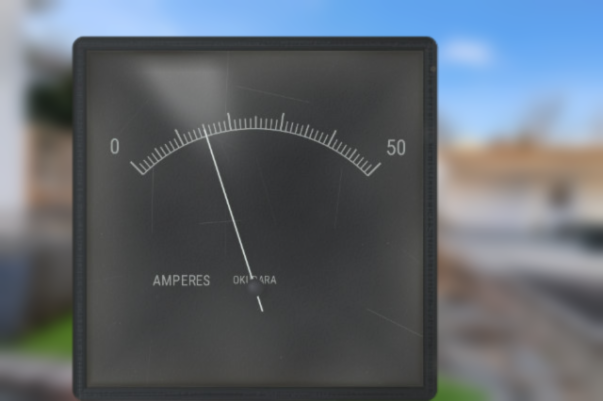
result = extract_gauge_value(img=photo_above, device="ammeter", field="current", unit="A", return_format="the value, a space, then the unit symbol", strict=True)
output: 15 A
